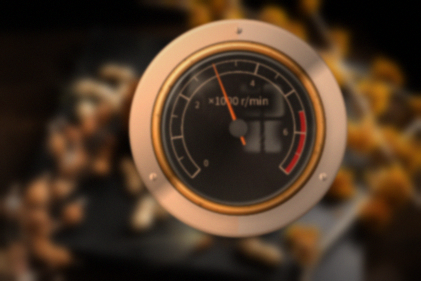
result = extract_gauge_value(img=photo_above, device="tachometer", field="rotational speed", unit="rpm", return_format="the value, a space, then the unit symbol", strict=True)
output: 3000 rpm
